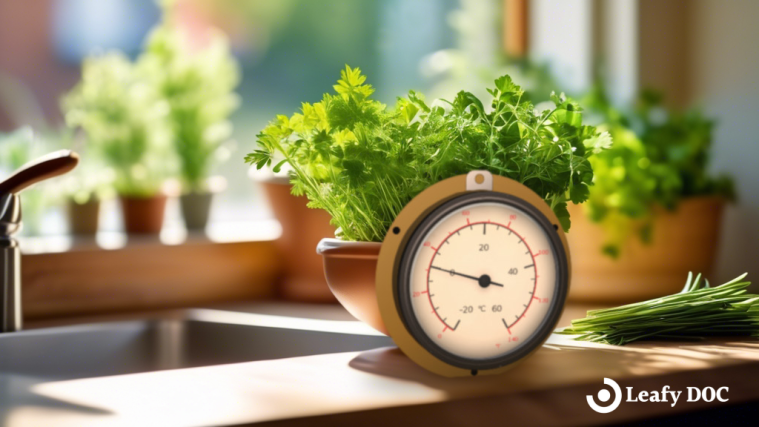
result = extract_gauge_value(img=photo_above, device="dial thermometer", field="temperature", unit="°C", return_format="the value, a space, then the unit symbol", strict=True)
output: 0 °C
